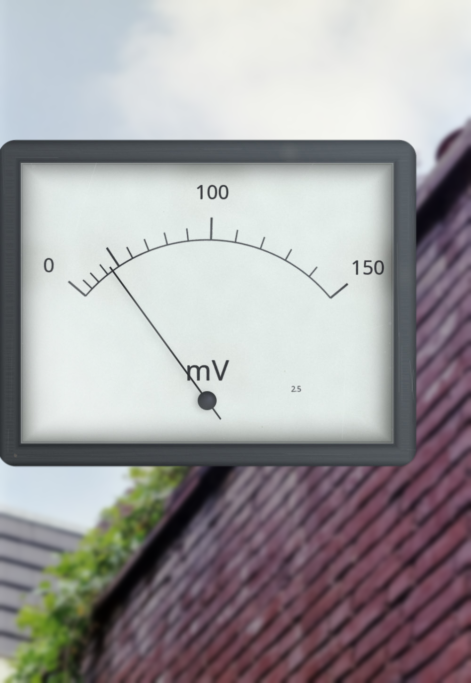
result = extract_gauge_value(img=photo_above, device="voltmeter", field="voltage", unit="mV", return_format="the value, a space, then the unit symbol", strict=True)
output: 45 mV
